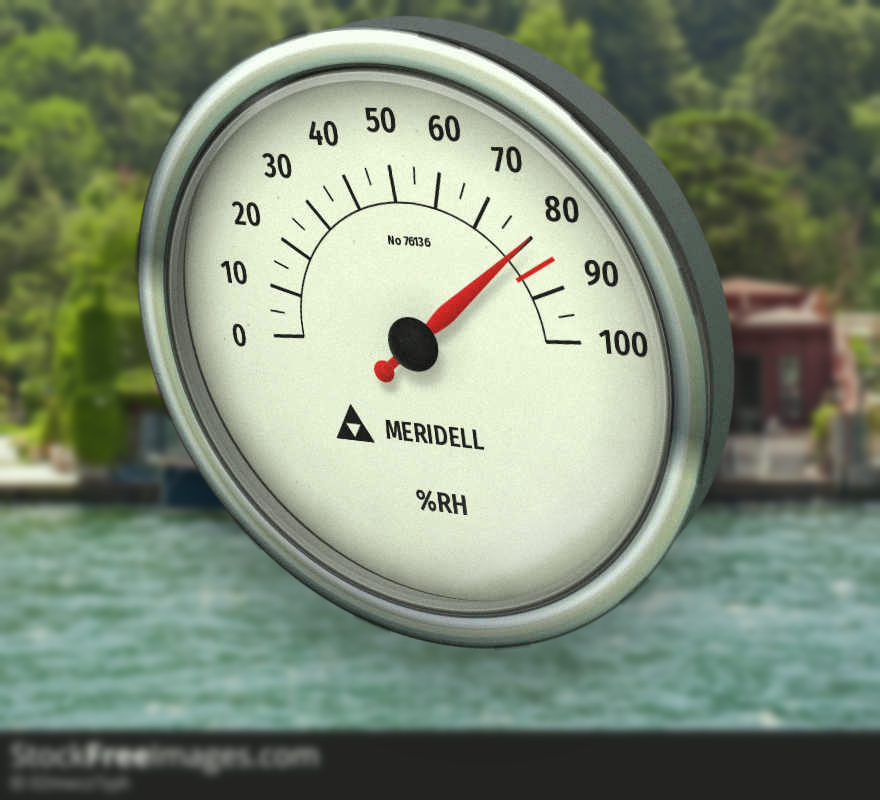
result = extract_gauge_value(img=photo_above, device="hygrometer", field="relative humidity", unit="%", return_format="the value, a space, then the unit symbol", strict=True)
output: 80 %
